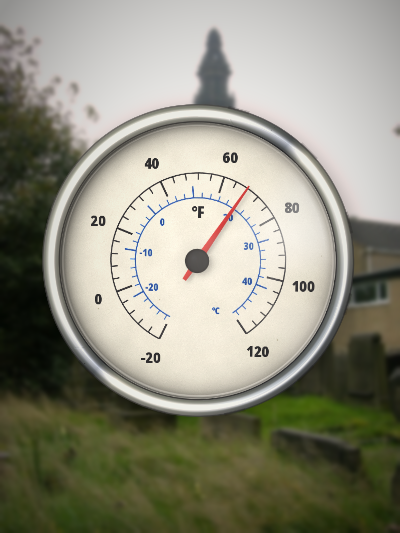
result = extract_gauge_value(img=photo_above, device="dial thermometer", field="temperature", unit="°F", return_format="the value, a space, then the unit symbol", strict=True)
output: 68 °F
